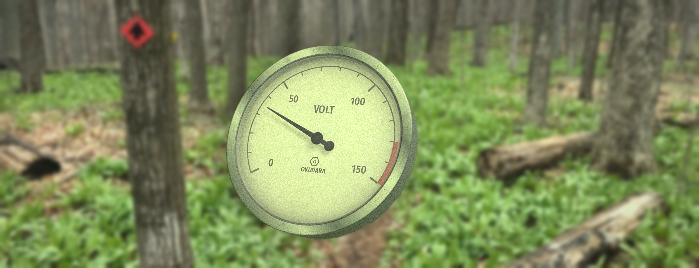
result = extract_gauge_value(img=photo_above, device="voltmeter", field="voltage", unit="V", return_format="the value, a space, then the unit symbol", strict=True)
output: 35 V
